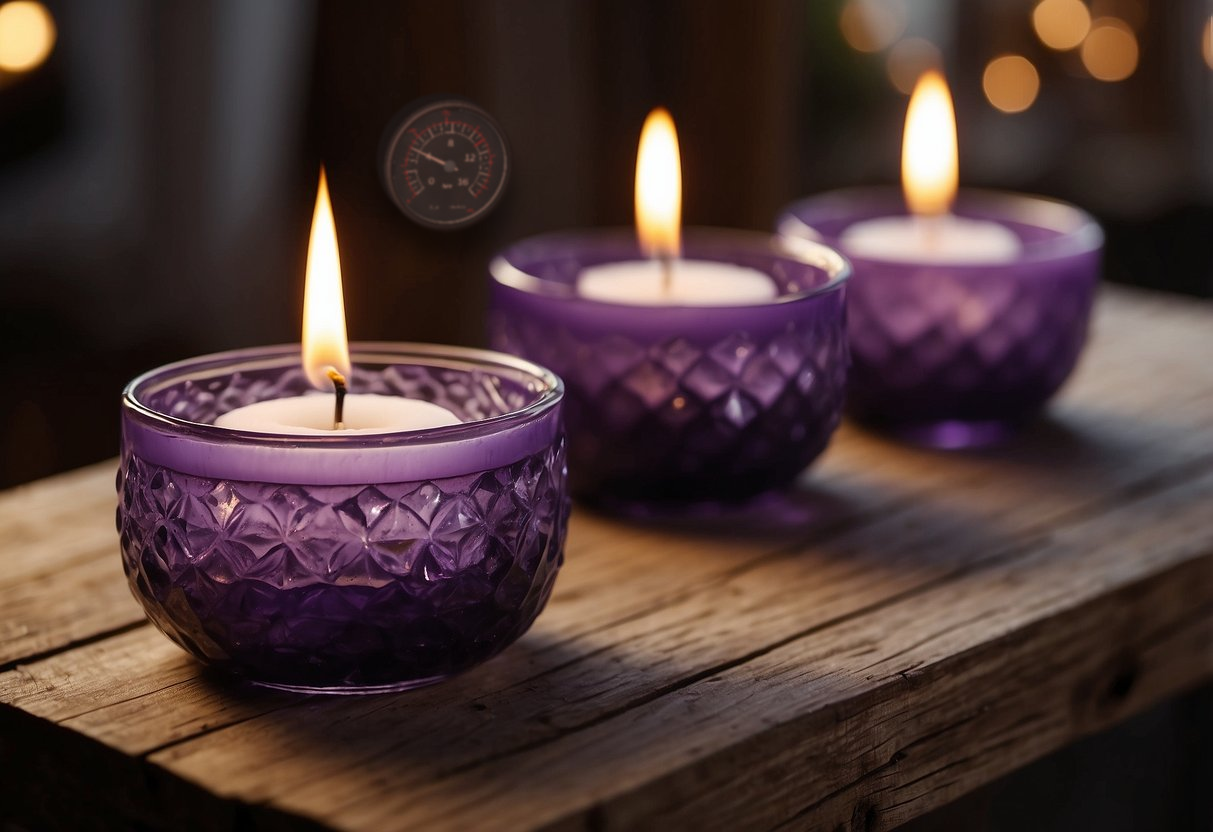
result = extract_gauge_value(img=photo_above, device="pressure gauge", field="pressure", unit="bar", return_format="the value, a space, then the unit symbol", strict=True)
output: 4 bar
